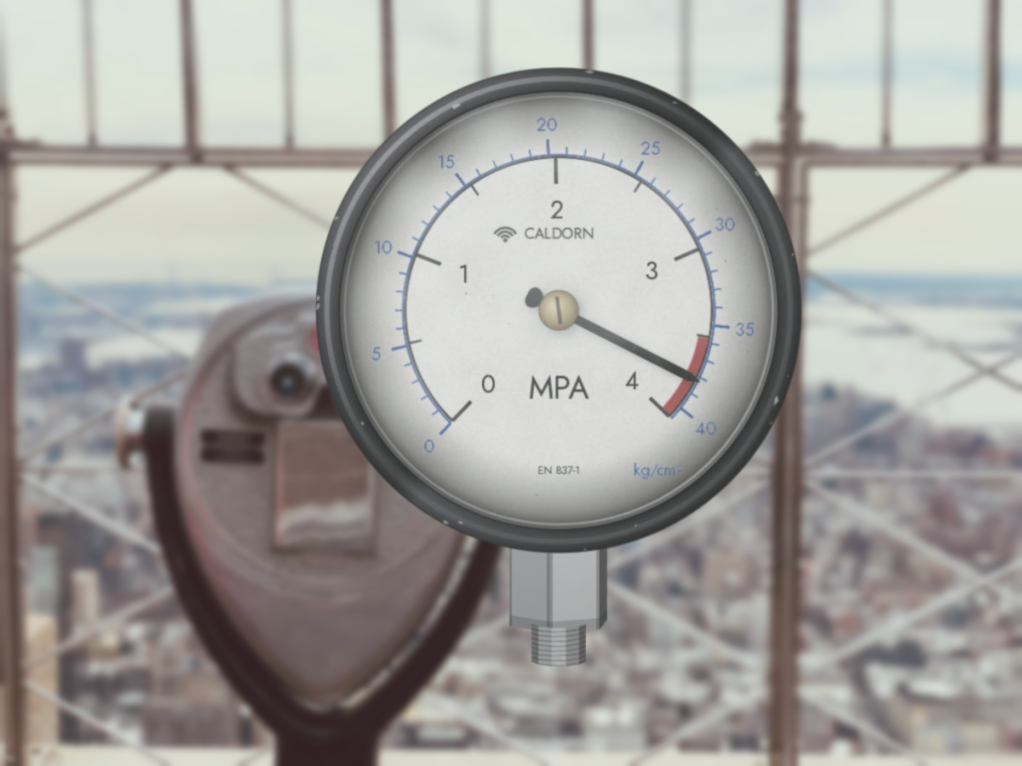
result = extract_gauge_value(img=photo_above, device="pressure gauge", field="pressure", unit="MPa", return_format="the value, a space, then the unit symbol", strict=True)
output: 3.75 MPa
